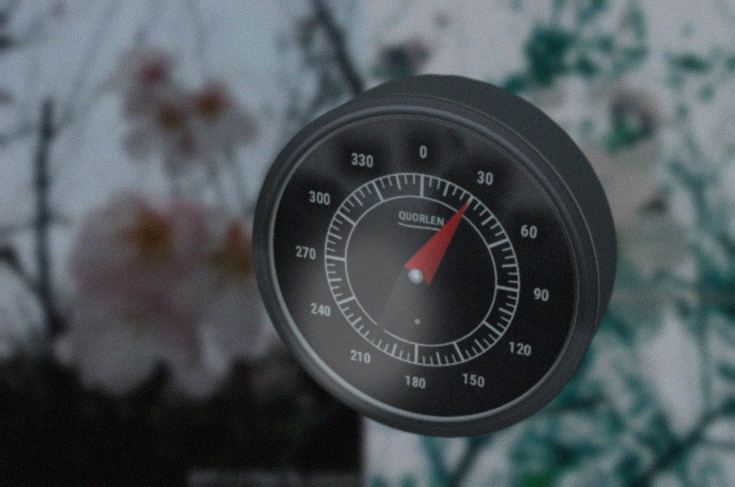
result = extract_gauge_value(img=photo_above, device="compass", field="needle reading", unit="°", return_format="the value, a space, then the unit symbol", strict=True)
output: 30 °
